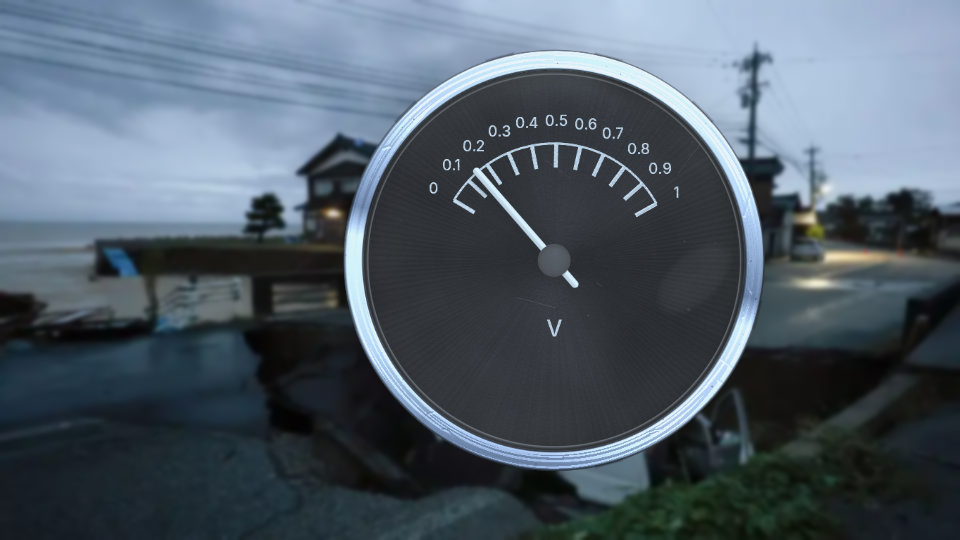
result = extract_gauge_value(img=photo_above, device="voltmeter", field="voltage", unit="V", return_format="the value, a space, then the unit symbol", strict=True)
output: 0.15 V
